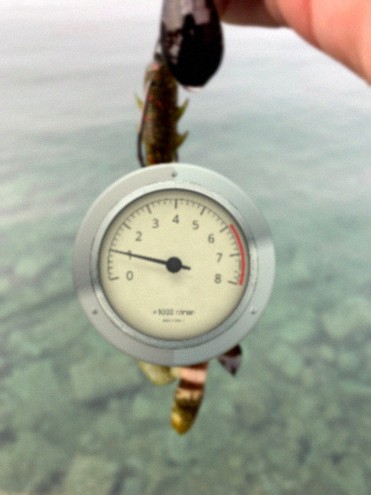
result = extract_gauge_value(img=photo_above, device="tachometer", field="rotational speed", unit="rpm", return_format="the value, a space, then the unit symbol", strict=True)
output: 1000 rpm
